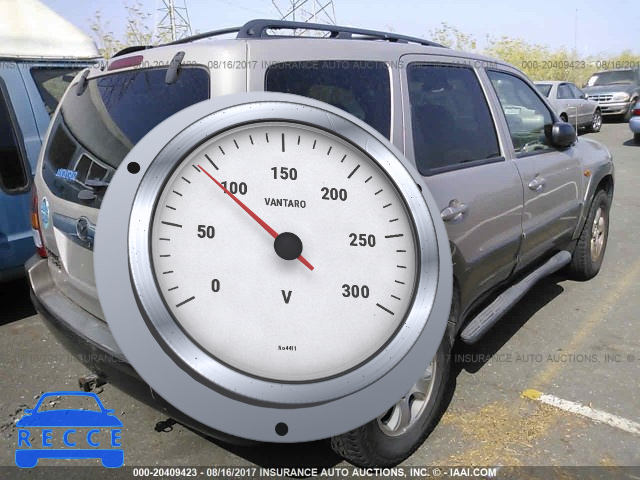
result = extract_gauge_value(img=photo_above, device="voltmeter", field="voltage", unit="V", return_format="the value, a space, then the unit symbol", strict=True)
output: 90 V
